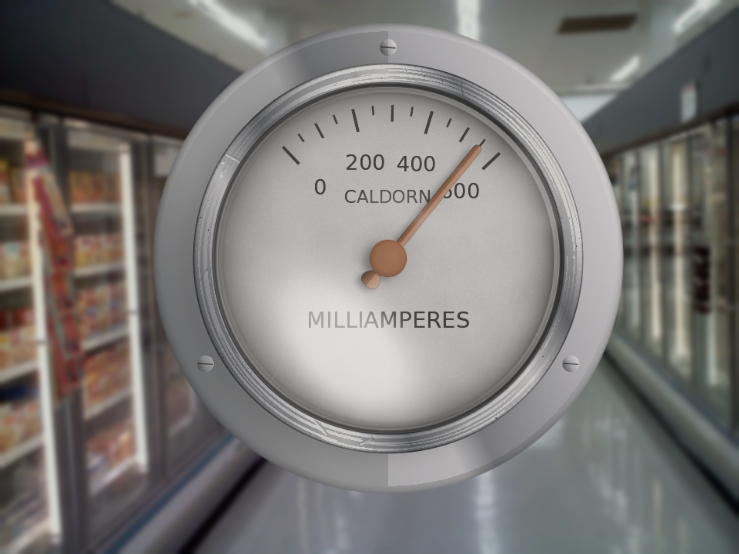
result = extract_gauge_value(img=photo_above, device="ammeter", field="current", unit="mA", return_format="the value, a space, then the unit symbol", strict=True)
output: 550 mA
